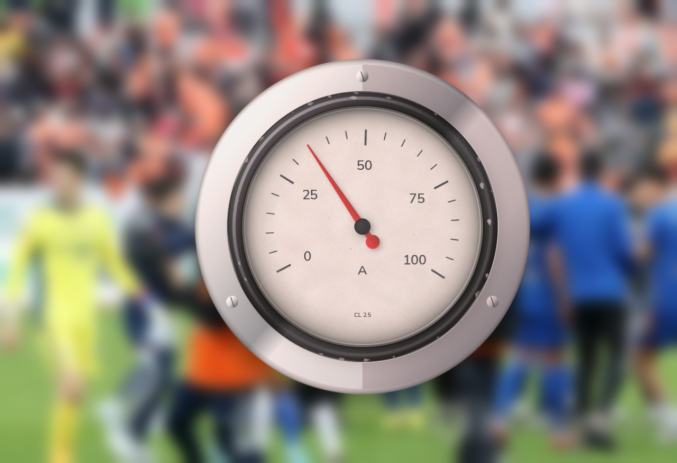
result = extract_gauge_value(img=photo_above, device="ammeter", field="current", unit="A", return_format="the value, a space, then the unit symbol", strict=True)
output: 35 A
